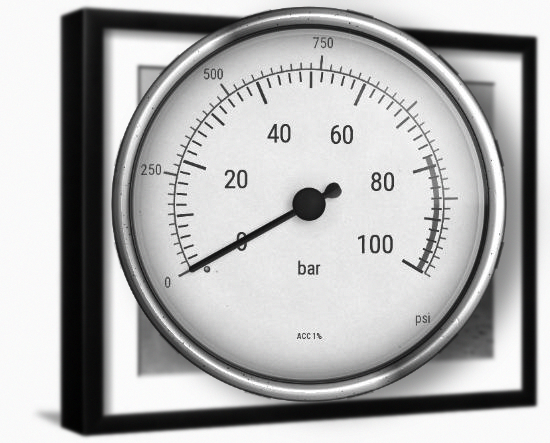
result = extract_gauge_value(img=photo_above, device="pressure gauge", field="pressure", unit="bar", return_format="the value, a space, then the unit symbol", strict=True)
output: 0 bar
